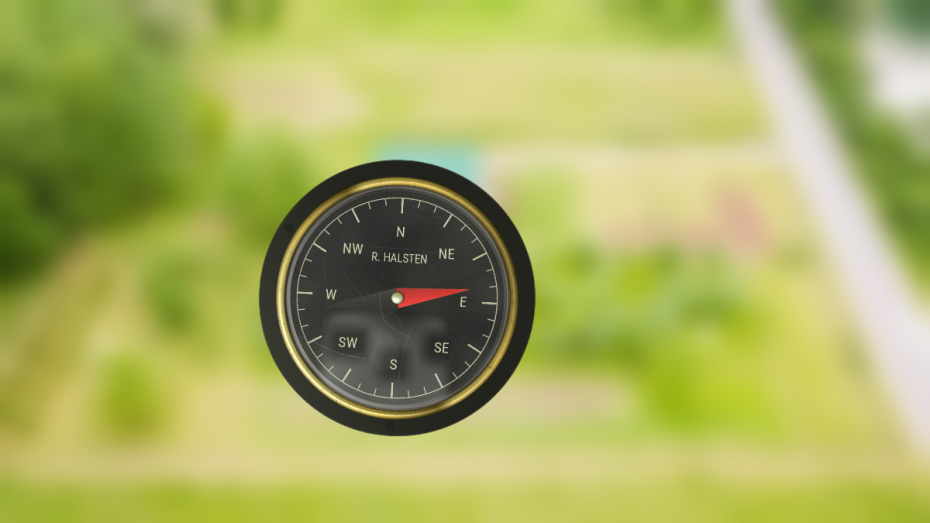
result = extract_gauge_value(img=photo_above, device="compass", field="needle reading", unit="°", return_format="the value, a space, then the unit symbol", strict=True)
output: 80 °
